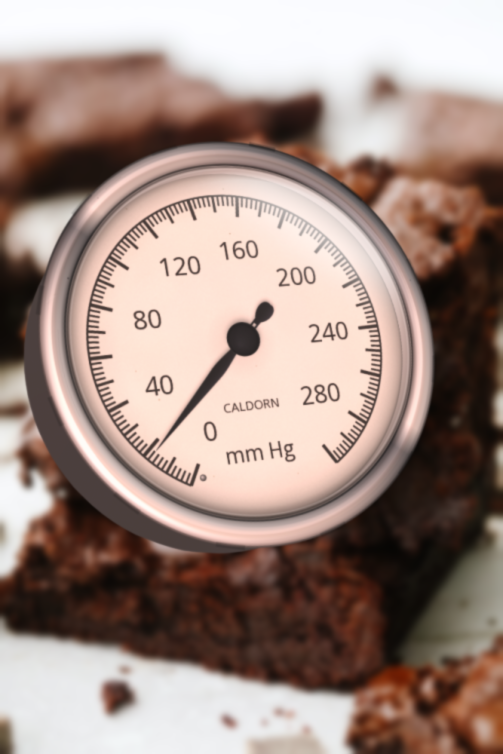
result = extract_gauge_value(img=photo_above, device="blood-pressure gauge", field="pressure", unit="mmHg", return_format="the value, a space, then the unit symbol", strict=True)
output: 18 mmHg
